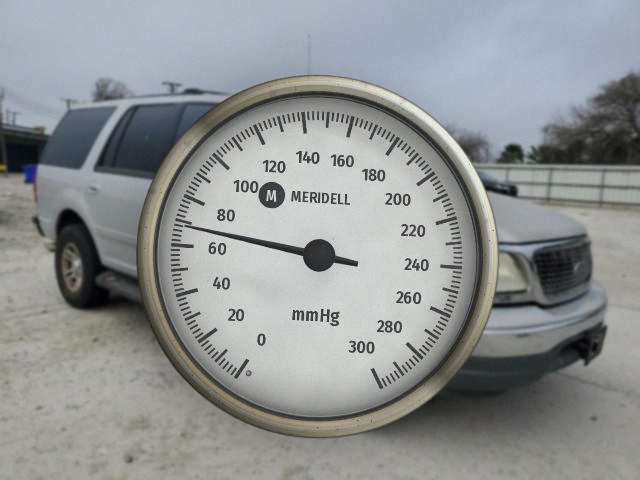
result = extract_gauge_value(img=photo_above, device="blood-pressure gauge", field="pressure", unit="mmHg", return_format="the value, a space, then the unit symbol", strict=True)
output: 68 mmHg
